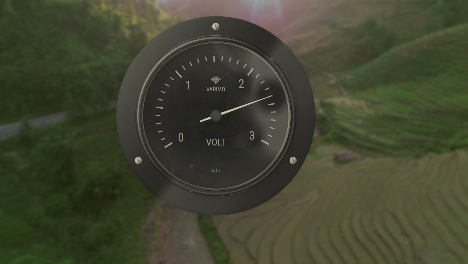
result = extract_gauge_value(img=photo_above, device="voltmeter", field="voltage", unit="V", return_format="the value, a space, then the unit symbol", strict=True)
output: 2.4 V
